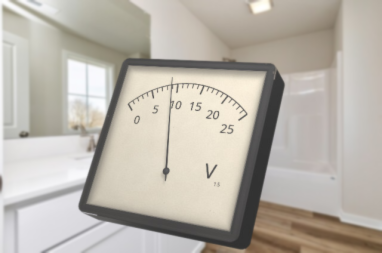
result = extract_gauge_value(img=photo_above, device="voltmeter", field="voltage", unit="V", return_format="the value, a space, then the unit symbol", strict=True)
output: 9 V
